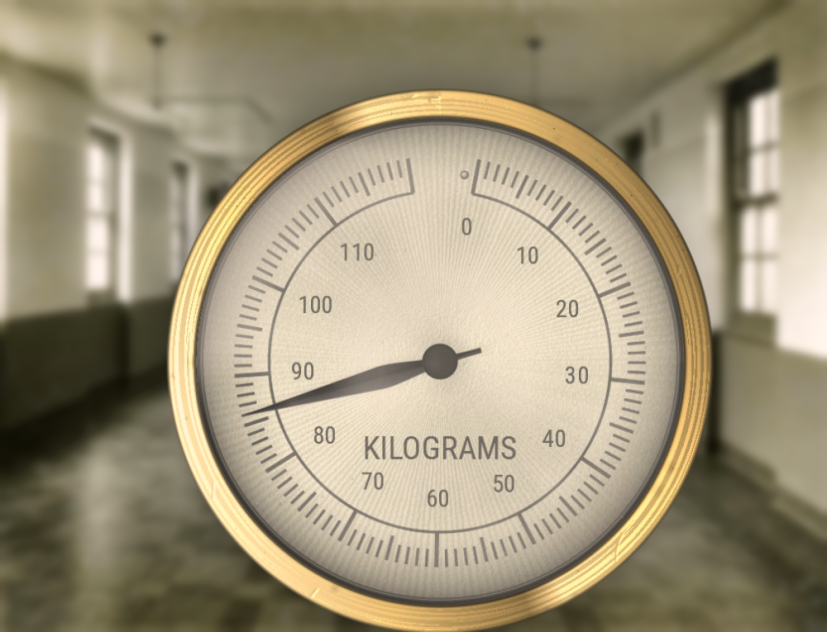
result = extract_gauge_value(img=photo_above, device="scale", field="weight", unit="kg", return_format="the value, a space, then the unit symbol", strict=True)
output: 86 kg
